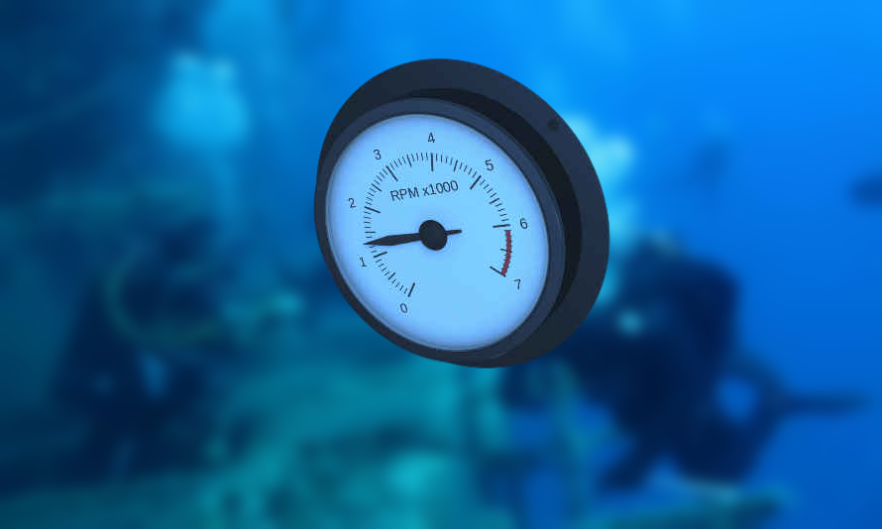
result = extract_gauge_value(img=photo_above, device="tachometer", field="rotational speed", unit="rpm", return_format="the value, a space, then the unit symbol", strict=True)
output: 1300 rpm
